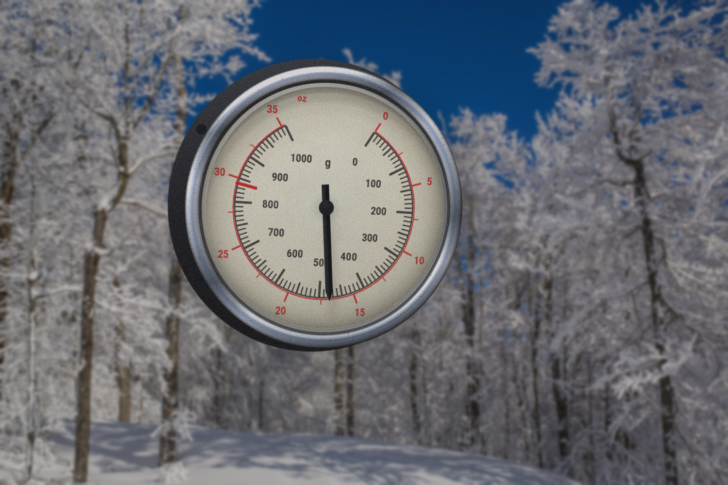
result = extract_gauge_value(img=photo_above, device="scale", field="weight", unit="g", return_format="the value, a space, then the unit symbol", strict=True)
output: 480 g
